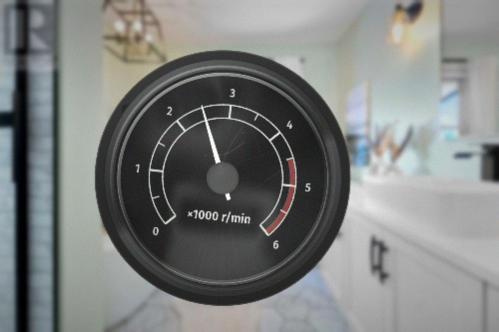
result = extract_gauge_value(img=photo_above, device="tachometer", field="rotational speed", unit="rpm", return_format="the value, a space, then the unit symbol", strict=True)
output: 2500 rpm
